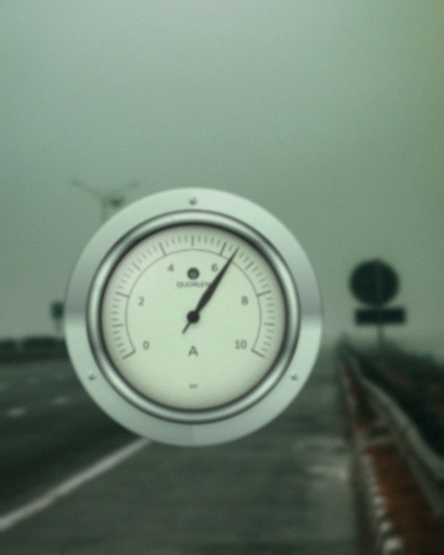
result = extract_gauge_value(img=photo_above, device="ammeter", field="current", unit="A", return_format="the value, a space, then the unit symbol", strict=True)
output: 6.4 A
